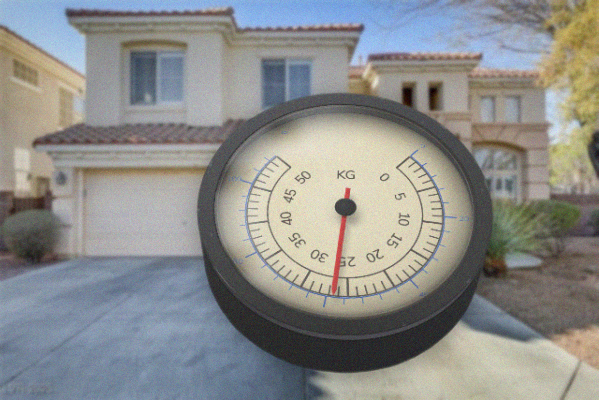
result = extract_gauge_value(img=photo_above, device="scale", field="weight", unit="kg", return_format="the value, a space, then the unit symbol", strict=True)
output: 26.5 kg
